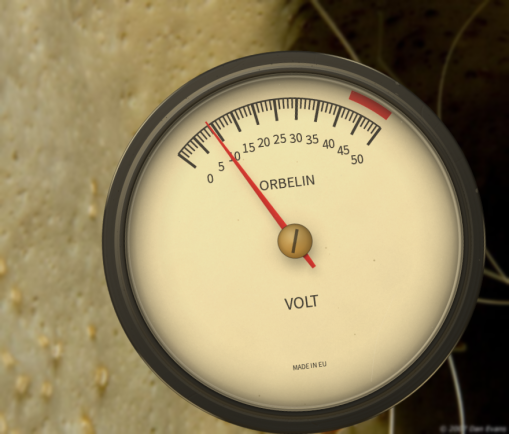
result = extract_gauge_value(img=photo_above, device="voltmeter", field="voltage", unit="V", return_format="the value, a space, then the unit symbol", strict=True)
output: 9 V
